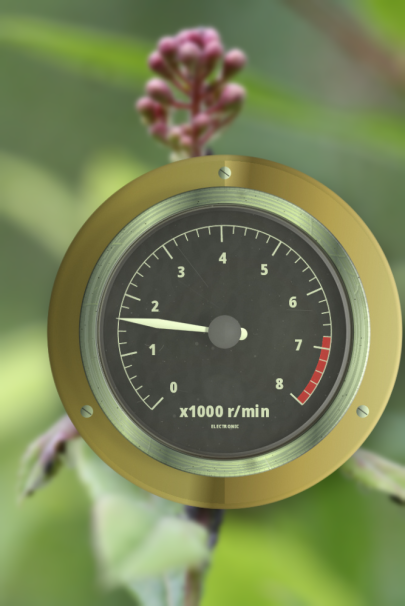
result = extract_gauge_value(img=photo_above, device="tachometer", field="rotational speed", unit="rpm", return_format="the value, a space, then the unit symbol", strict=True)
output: 1600 rpm
